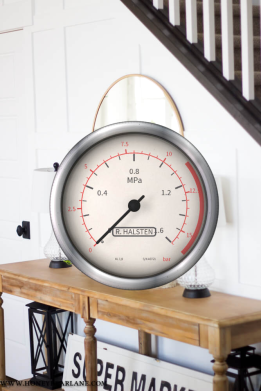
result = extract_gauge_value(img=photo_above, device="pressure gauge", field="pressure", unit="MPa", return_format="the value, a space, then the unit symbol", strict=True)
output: 0 MPa
